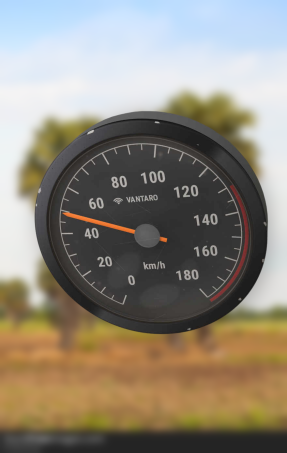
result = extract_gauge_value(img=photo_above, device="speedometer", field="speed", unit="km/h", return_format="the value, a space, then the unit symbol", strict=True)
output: 50 km/h
